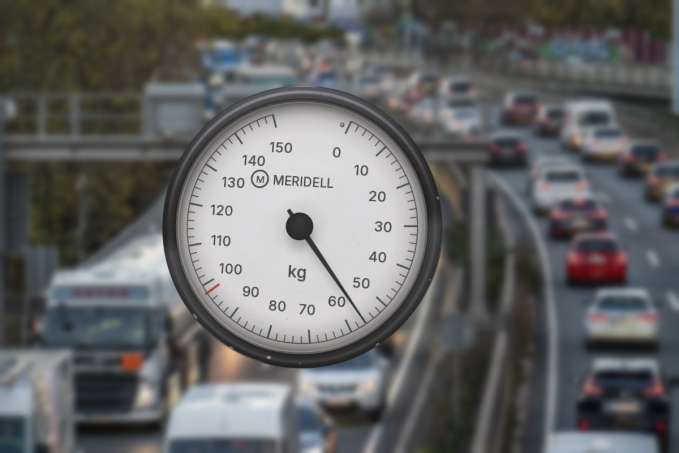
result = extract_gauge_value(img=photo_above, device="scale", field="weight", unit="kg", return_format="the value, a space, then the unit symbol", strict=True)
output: 56 kg
